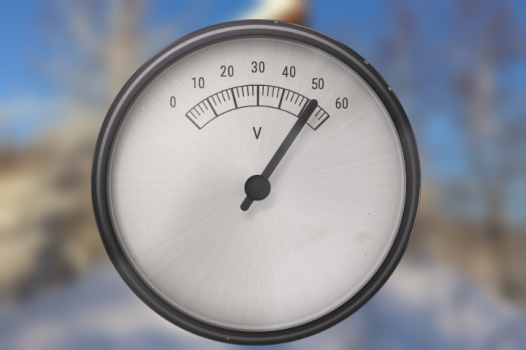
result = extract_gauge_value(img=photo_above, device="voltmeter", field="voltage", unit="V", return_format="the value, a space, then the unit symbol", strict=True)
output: 52 V
